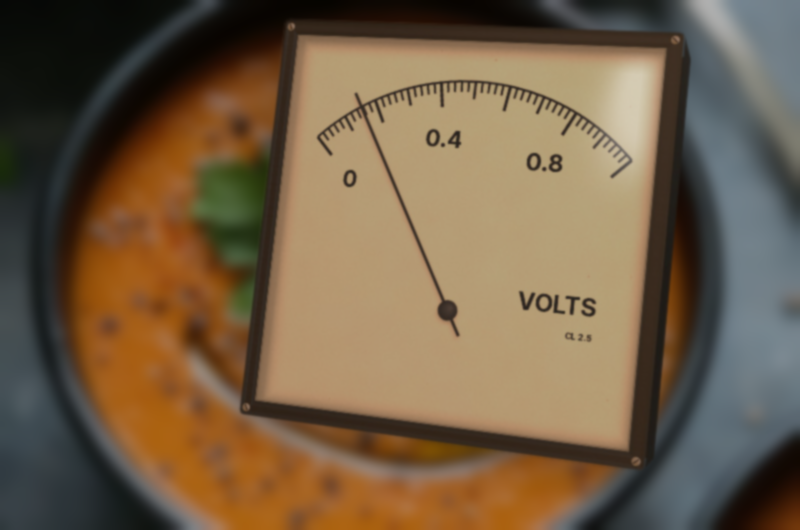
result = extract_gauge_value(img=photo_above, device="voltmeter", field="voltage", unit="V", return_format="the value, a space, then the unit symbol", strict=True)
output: 0.16 V
